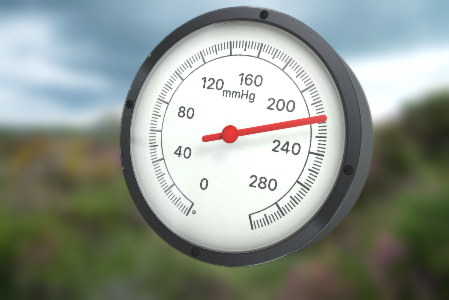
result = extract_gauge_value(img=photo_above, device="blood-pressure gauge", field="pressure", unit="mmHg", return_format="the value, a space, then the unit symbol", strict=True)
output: 220 mmHg
